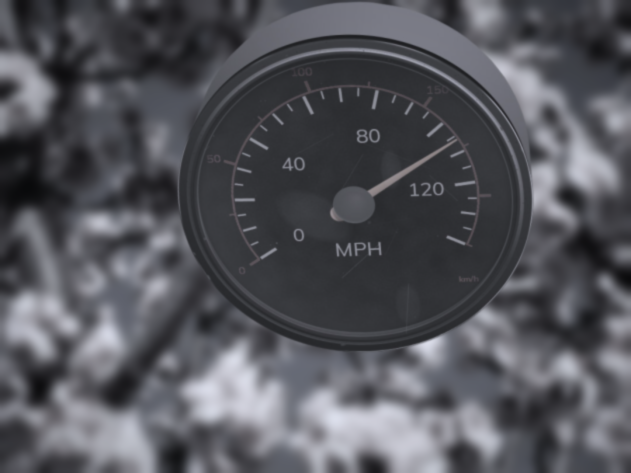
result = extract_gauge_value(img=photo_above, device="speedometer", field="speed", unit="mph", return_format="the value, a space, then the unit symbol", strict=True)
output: 105 mph
